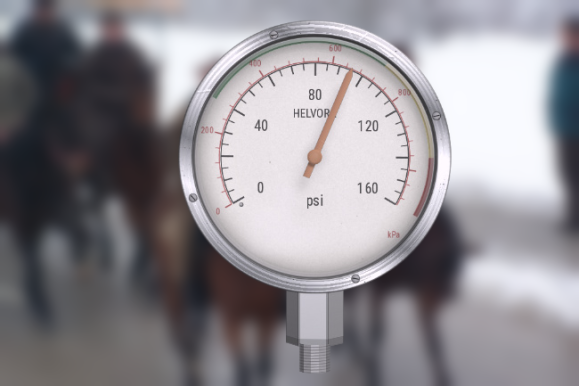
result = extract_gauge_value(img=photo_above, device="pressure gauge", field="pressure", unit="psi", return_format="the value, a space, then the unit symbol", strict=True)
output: 95 psi
